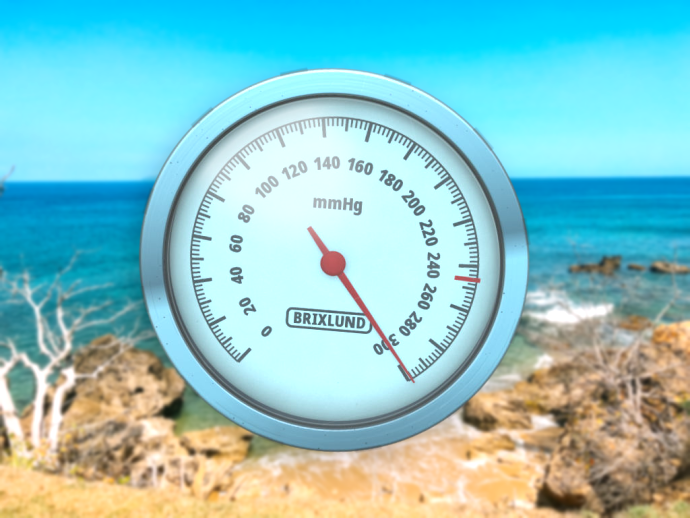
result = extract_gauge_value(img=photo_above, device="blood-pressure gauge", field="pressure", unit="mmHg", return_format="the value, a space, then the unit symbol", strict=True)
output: 298 mmHg
